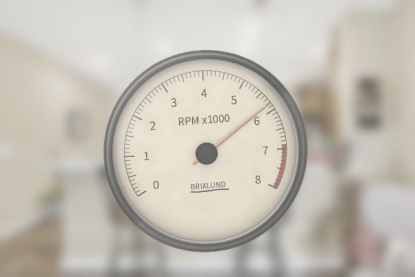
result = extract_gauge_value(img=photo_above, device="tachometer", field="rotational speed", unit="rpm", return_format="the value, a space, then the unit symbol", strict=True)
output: 5800 rpm
